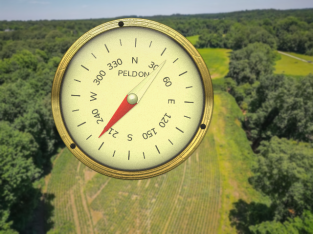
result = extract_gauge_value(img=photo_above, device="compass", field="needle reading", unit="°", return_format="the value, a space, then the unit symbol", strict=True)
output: 217.5 °
